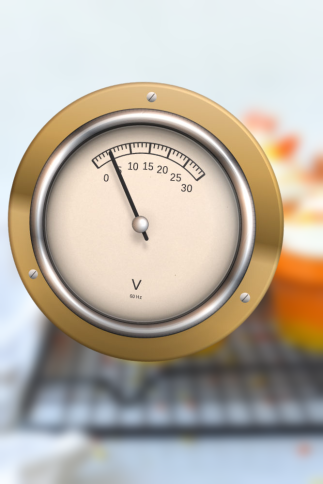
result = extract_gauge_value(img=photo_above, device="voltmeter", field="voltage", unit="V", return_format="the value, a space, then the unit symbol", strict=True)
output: 5 V
